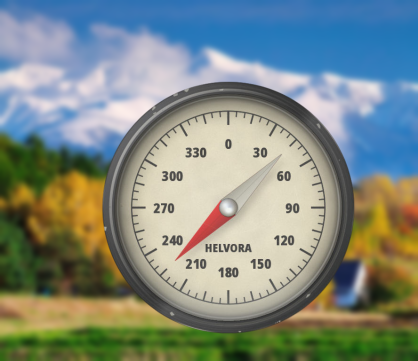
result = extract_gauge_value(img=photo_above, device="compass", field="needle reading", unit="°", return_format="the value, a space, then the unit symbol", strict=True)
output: 225 °
